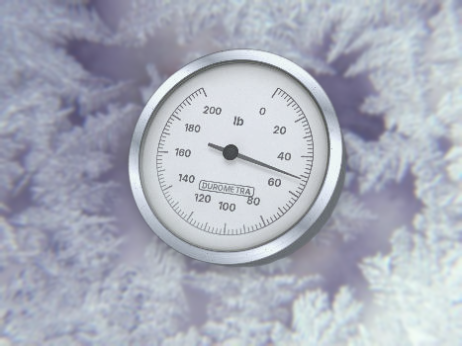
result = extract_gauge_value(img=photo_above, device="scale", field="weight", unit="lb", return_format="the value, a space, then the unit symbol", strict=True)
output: 52 lb
